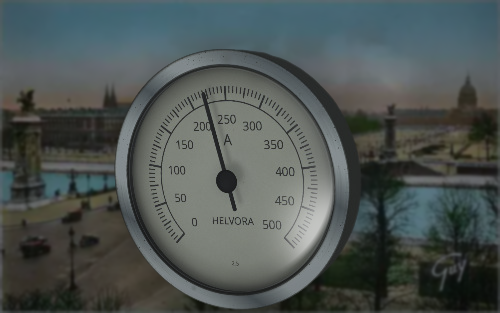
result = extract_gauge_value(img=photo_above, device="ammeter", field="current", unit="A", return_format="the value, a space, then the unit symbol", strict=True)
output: 225 A
